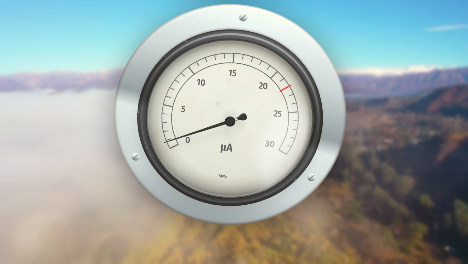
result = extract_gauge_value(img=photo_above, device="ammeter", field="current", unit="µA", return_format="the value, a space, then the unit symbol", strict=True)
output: 1 µA
